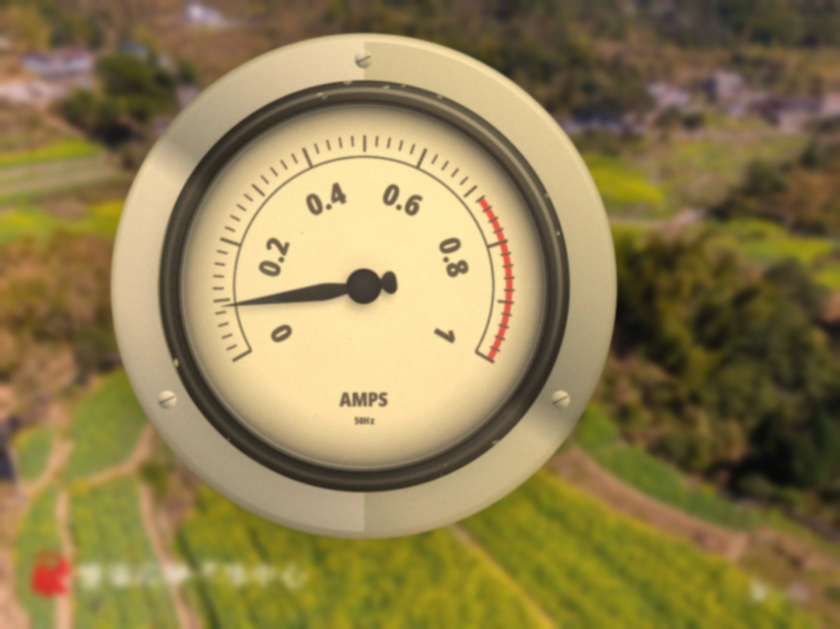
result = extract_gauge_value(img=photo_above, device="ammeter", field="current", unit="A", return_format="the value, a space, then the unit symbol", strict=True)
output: 0.09 A
